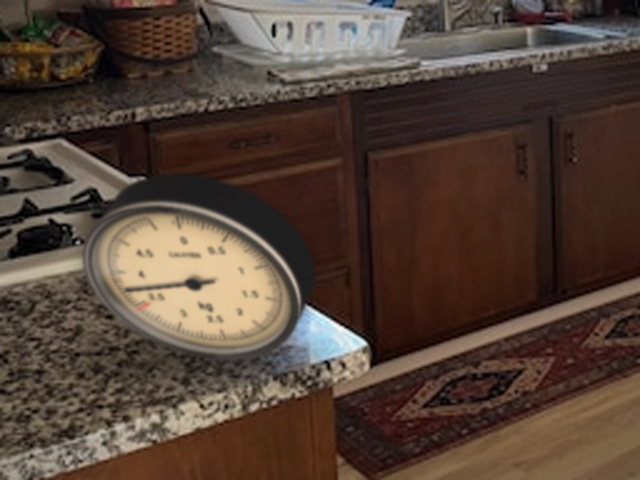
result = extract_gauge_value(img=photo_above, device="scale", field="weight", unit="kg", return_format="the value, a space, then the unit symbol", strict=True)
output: 3.75 kg
